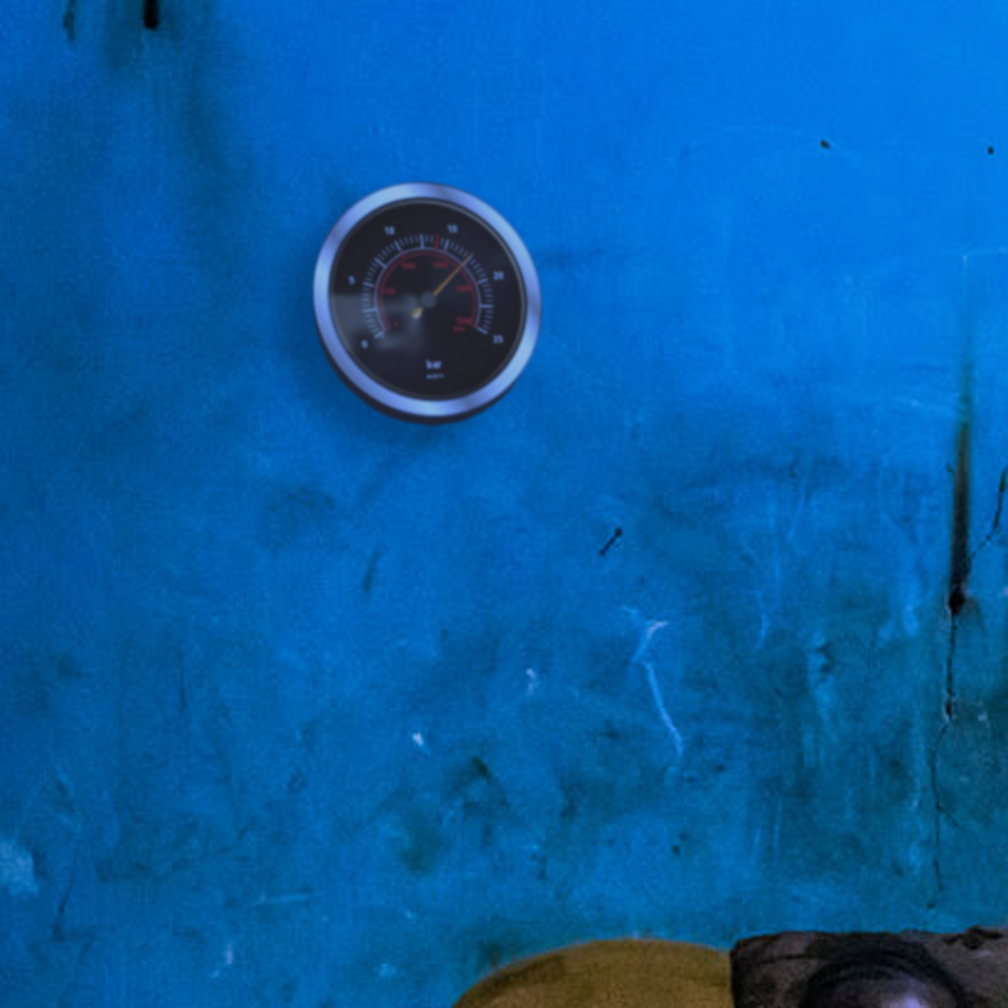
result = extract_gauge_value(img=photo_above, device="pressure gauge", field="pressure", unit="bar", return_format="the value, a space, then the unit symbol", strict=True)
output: 17.5 bar
